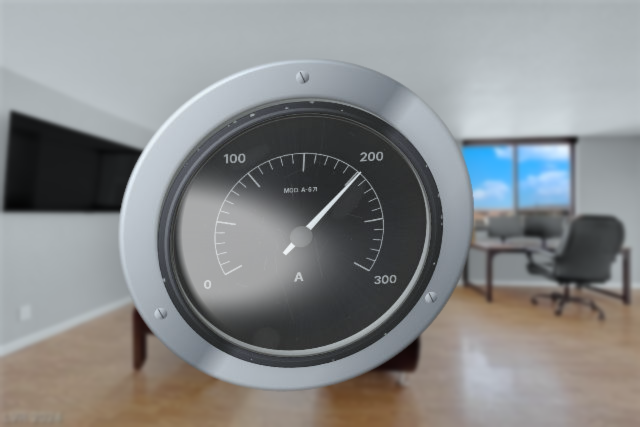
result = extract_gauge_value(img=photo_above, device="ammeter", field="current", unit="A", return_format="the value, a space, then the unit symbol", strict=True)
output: 200 A
